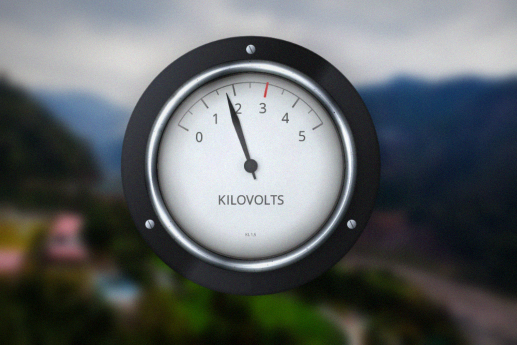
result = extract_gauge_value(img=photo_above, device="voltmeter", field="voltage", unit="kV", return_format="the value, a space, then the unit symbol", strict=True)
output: 1.75 kV
